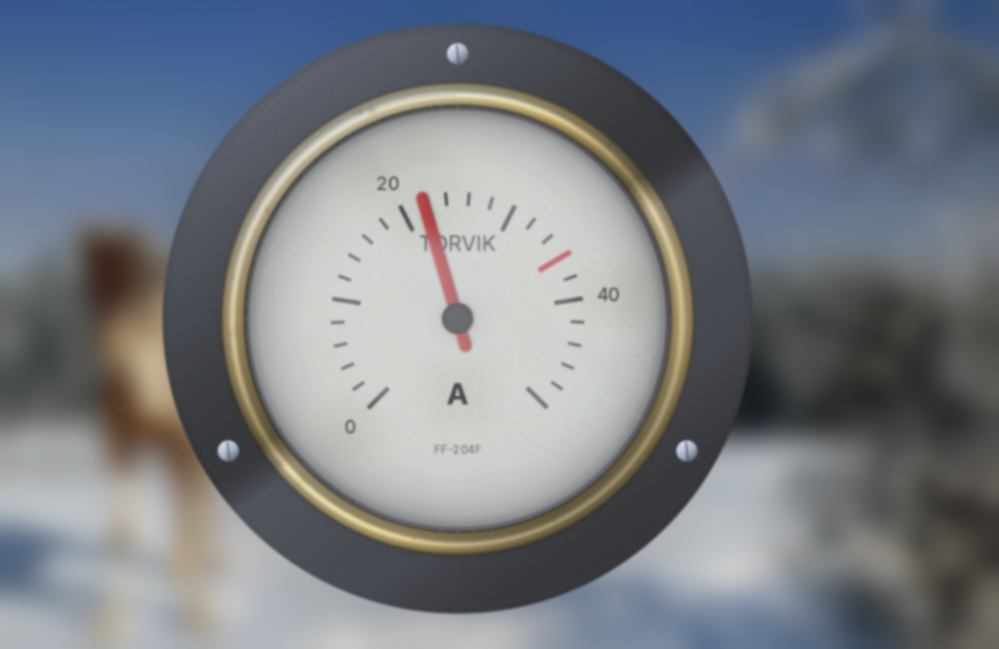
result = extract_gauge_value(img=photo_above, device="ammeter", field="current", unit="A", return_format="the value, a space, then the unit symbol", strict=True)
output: 22 A
